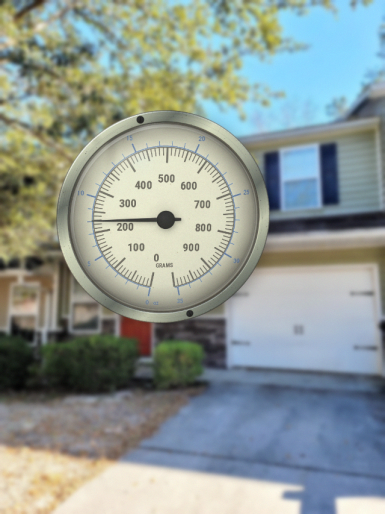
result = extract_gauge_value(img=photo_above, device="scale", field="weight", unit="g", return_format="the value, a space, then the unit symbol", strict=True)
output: 230 g
